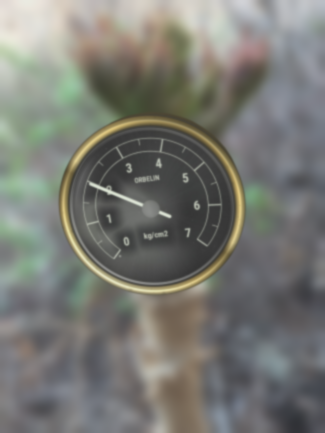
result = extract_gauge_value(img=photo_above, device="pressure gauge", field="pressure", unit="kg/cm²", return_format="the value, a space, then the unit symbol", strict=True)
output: 2 kg/cm²
